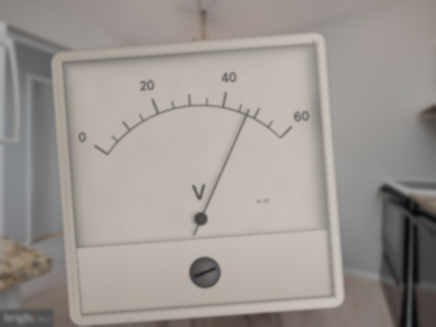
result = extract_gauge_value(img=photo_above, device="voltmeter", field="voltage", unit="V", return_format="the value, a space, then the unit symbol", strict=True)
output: 47.5 V
